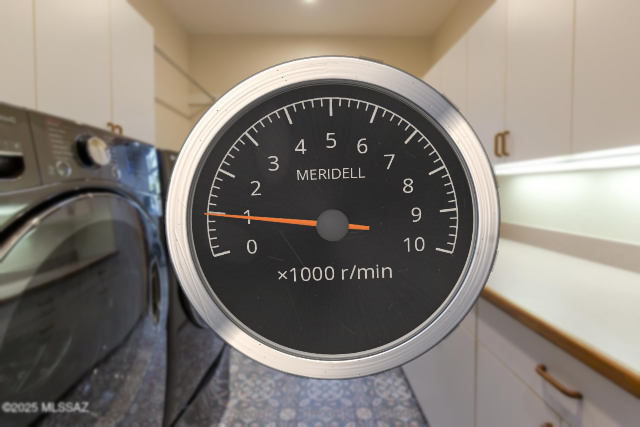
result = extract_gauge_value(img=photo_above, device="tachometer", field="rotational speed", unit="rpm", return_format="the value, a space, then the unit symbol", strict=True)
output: 1000 rpm
